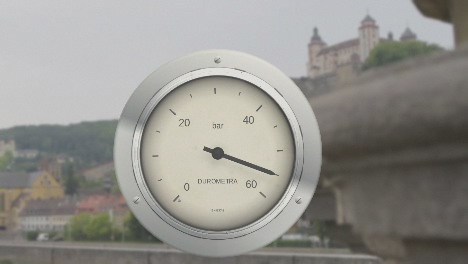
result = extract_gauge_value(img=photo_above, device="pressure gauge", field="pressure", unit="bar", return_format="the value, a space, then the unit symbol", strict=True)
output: 55 bar
